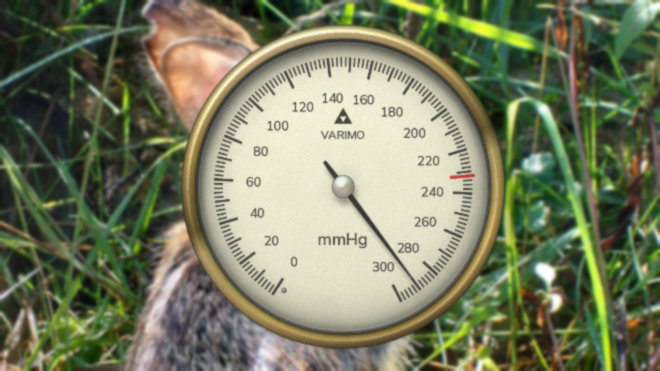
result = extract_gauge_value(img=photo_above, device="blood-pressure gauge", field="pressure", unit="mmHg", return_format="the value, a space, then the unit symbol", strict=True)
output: 290 mmHg
